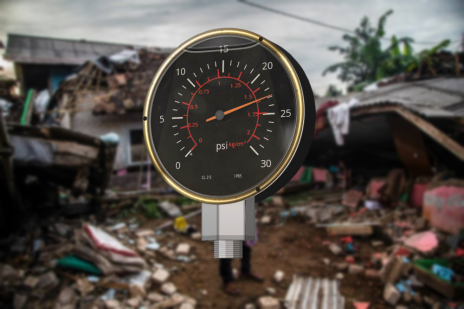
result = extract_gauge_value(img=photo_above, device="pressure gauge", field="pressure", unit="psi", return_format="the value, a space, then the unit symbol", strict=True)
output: 23 psi
